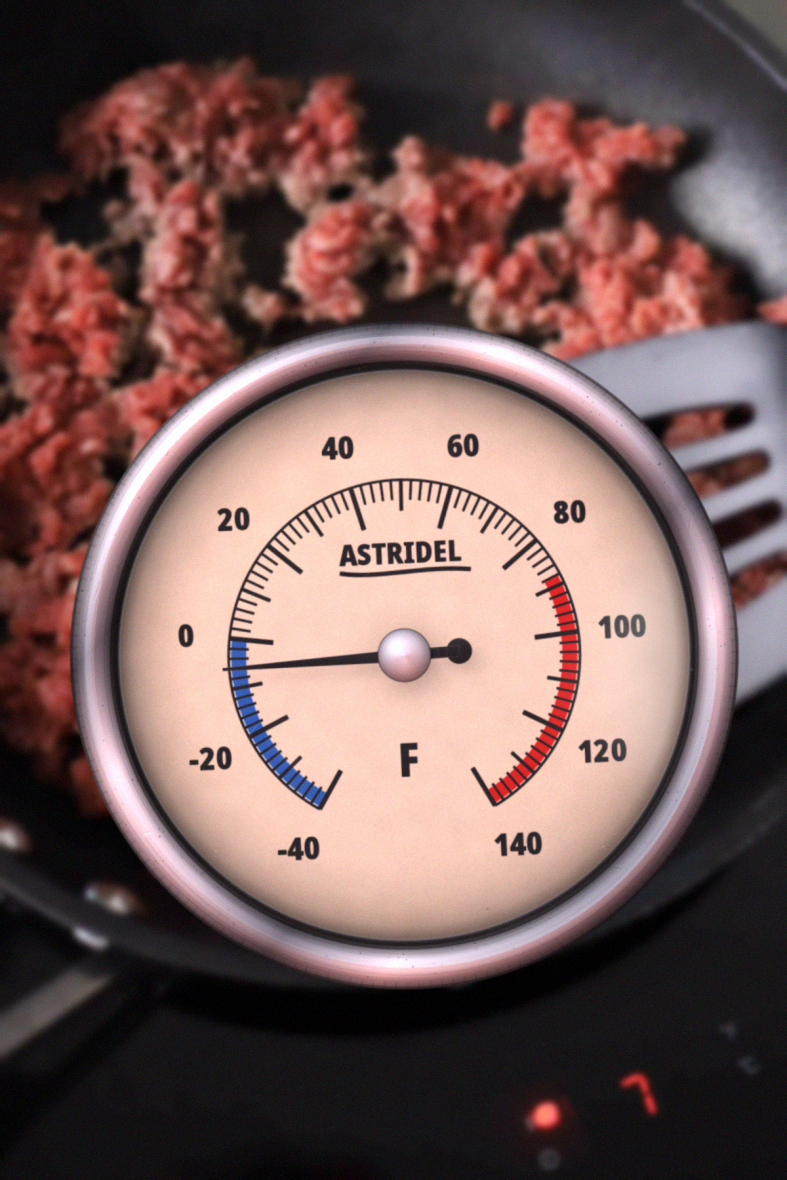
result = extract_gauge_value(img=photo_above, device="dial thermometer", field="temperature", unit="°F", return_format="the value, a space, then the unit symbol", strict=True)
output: -6 °F
